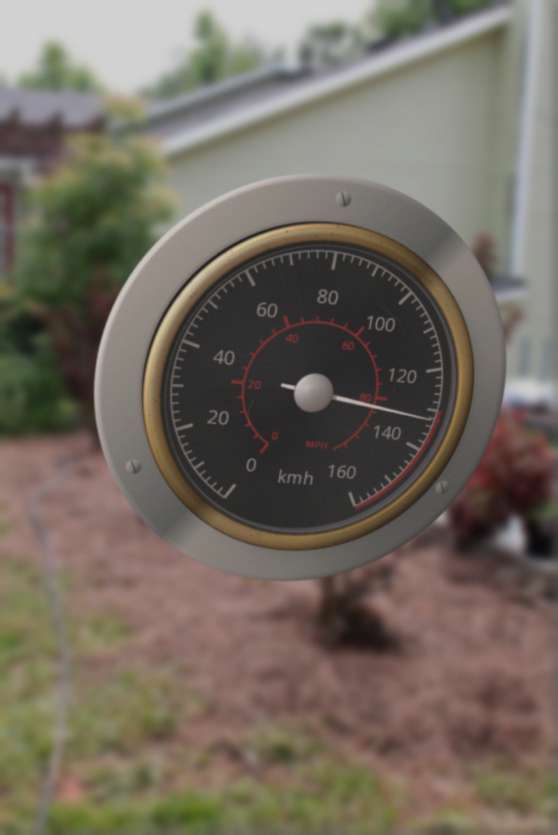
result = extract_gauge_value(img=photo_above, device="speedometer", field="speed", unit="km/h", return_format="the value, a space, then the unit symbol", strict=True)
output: 132 km/h
